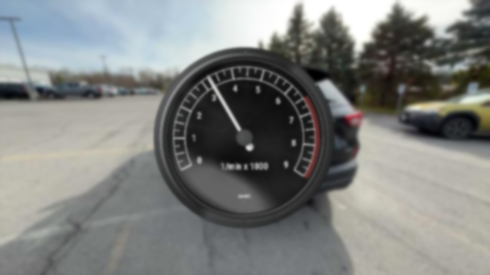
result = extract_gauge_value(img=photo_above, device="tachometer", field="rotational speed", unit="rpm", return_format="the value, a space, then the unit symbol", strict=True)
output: 3250 rpm
